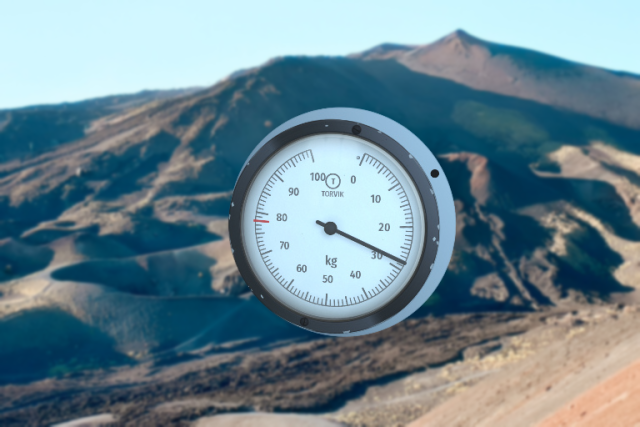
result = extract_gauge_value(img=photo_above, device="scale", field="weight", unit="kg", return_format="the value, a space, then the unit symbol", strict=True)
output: 28 kg
